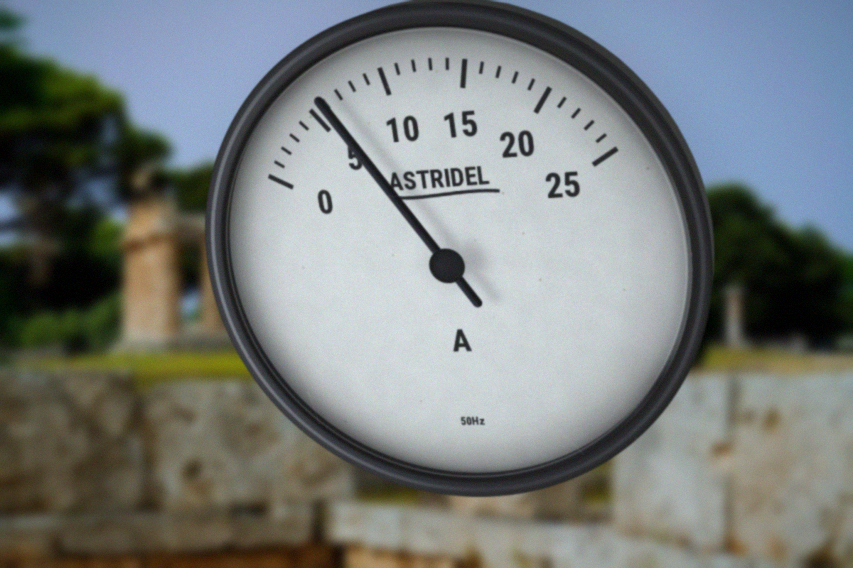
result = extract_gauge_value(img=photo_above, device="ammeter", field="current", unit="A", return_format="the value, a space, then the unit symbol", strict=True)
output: 6 A
